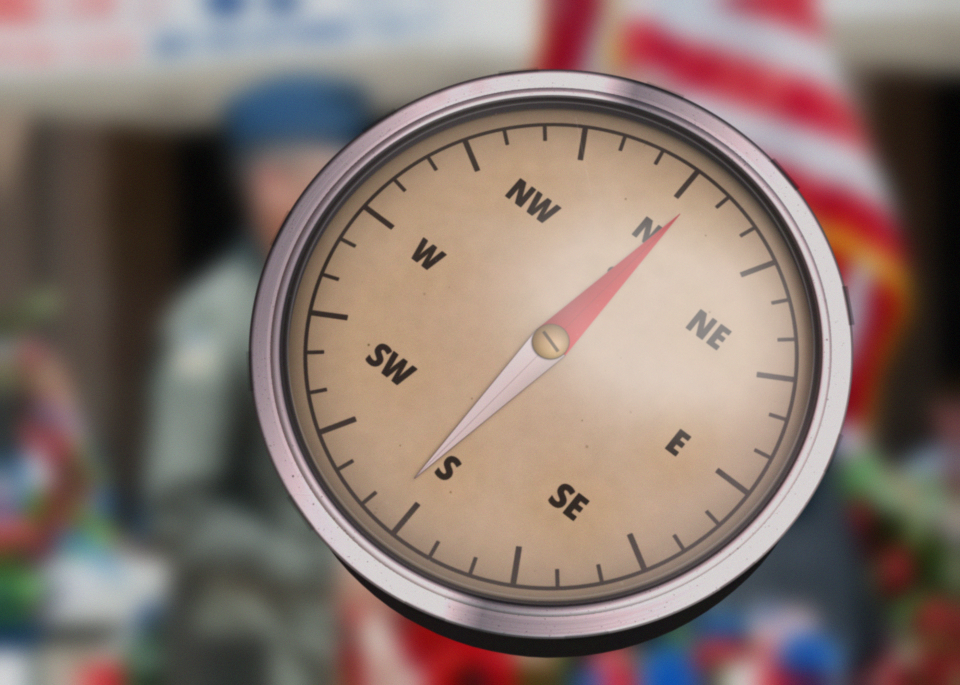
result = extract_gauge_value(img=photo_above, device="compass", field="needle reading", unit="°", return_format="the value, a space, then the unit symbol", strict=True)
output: 5 °
